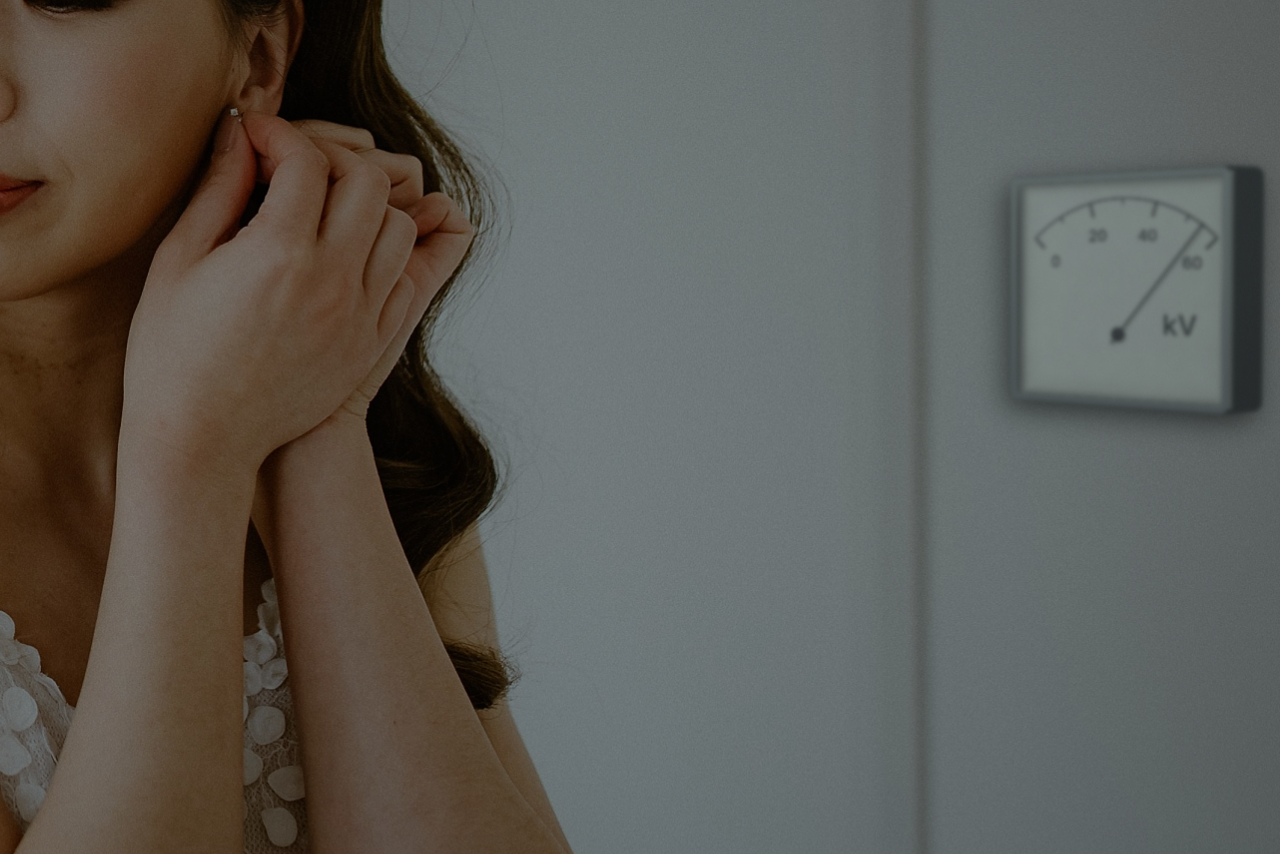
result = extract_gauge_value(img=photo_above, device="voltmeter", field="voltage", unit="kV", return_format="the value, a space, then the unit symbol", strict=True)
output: 55 kV
